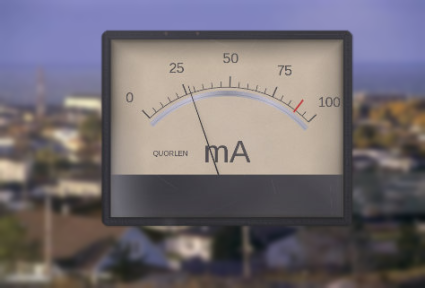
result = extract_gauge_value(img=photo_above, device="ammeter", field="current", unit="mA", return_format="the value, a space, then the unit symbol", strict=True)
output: 27.5 mA
